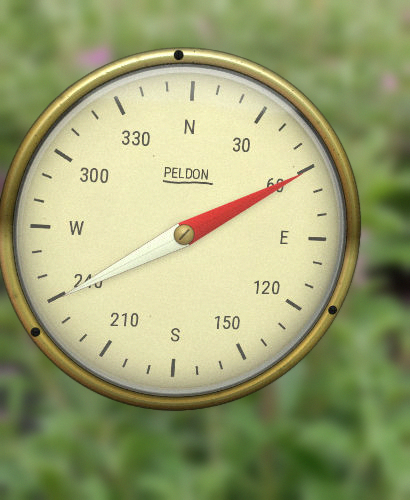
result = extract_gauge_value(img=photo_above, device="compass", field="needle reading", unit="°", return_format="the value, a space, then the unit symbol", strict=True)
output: 60 °
